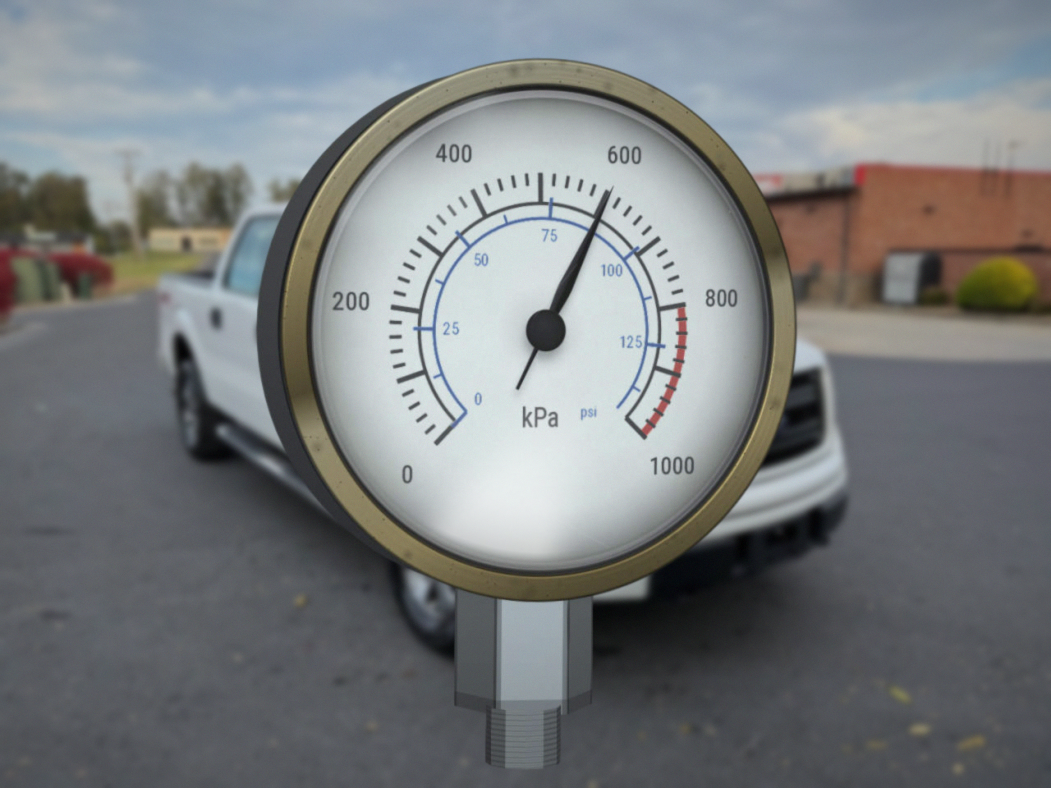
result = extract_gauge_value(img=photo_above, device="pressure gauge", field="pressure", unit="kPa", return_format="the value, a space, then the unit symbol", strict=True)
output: 600 kPa
